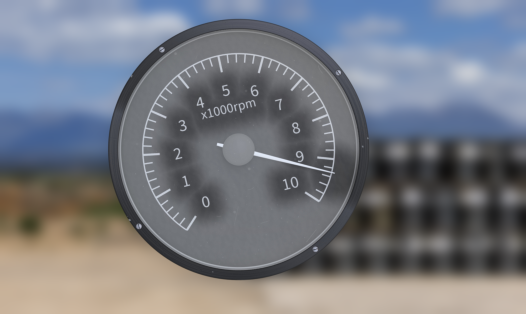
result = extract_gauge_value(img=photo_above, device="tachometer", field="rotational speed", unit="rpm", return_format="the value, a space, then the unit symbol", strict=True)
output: 9300 rpm
